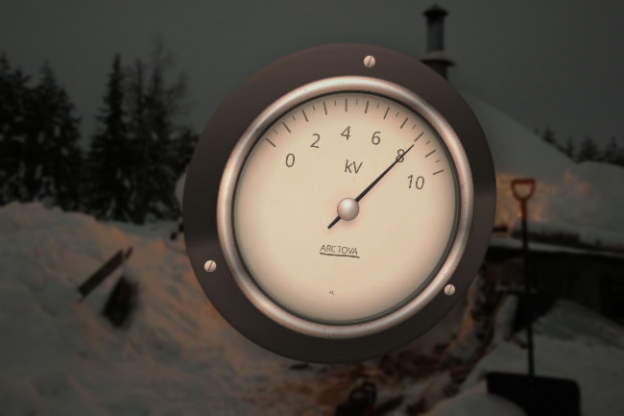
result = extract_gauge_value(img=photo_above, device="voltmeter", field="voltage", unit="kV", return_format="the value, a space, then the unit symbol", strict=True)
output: 8 kV
